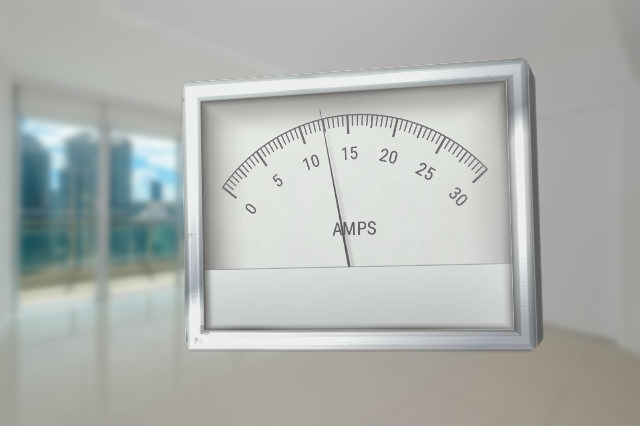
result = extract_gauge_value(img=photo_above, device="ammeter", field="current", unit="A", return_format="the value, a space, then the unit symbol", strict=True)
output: 12.5 A
